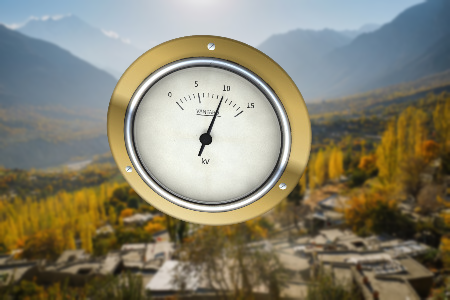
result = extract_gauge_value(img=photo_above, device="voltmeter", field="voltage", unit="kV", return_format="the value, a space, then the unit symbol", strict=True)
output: 10 kV
